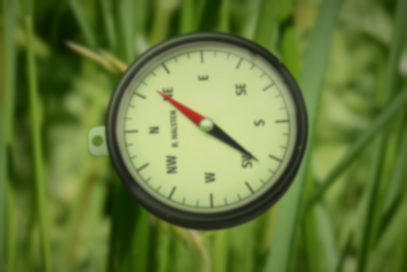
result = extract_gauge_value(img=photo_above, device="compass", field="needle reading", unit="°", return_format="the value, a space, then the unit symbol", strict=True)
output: 40 °
